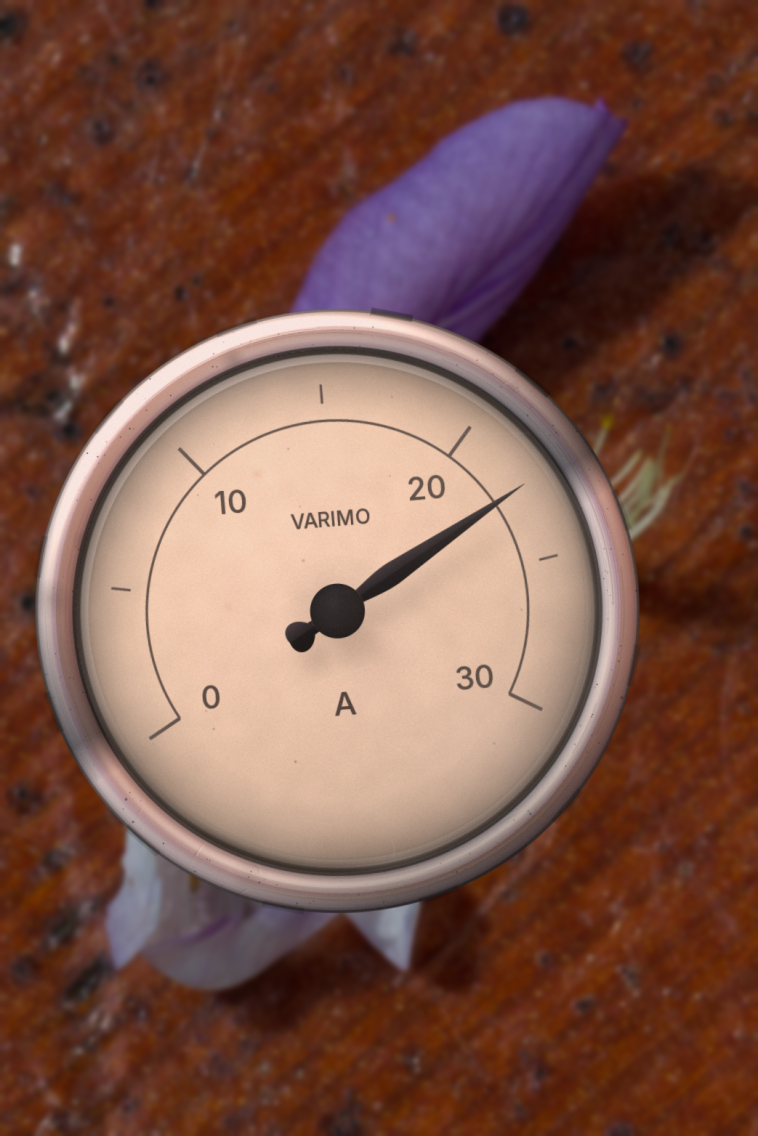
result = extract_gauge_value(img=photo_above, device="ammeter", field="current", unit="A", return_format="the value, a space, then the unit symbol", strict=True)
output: 22.5 A
